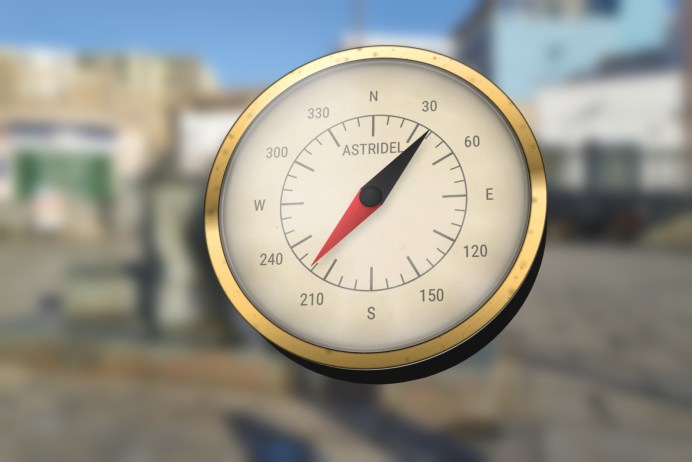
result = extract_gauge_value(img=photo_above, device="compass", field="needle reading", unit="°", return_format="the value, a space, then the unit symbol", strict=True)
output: 220 °
